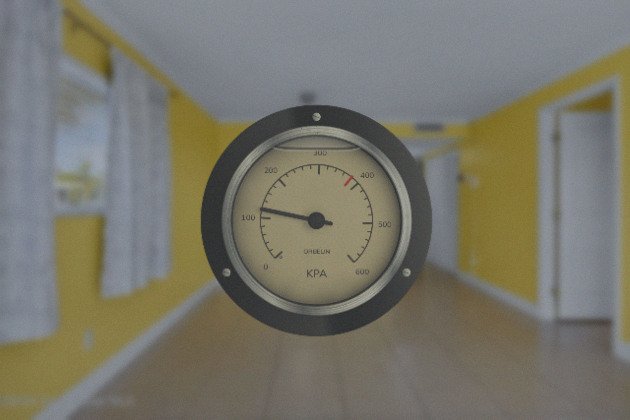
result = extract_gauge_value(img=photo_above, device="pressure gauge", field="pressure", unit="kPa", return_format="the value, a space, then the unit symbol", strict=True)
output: 120 kPa
